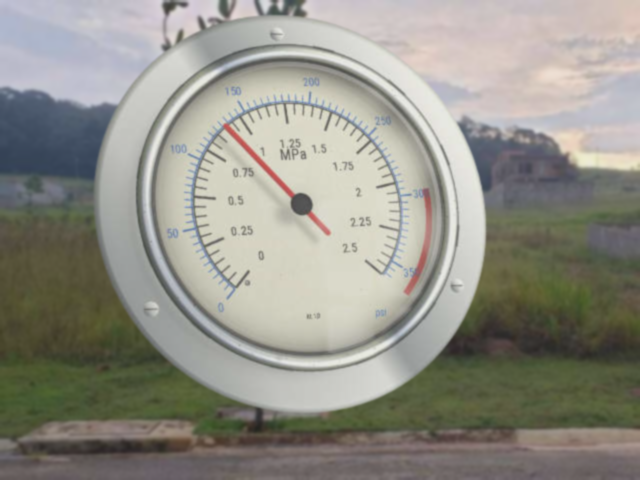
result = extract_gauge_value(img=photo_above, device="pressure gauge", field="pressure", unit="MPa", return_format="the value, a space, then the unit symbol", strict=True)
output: 0.9 MPa
